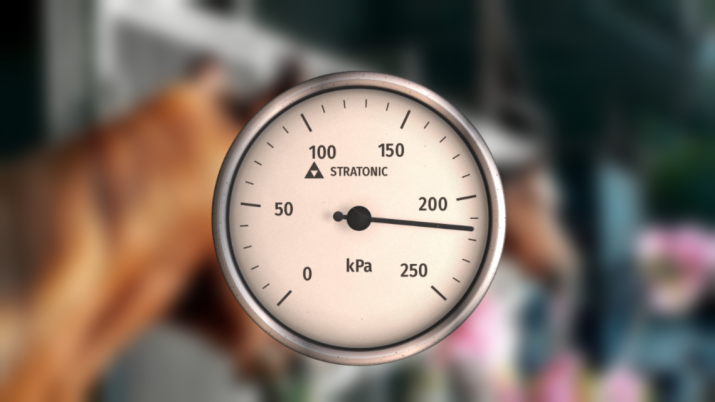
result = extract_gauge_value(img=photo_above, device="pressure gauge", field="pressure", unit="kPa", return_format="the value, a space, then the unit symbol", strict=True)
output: 215 kPa
